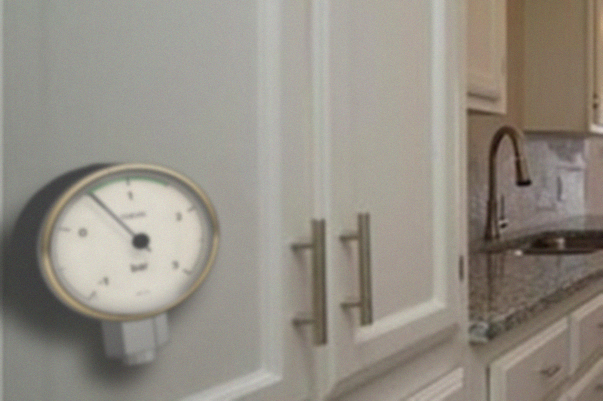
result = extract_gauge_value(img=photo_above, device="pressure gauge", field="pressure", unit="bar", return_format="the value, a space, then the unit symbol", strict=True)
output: 0.5 bar
